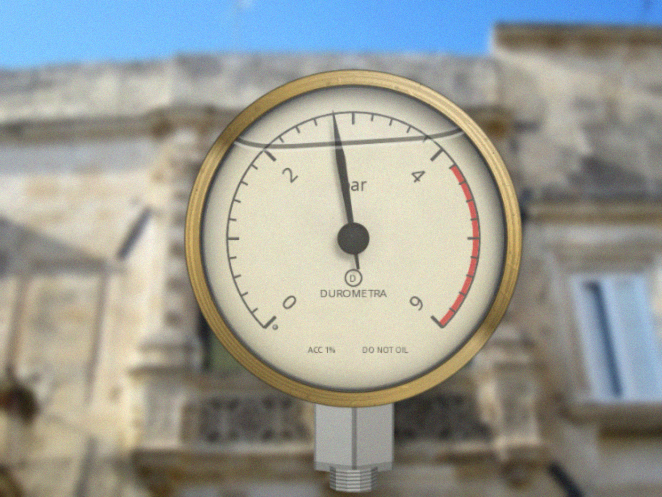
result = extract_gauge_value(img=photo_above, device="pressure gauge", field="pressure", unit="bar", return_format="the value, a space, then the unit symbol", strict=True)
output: 2.8 bar
